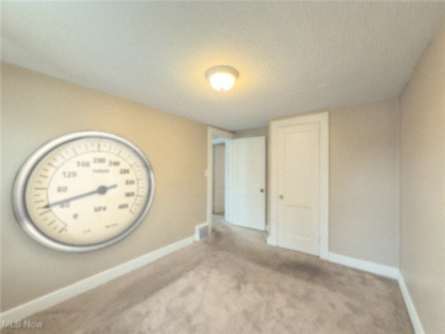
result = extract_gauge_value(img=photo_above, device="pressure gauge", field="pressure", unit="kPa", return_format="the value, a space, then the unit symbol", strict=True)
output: 50 kPa
